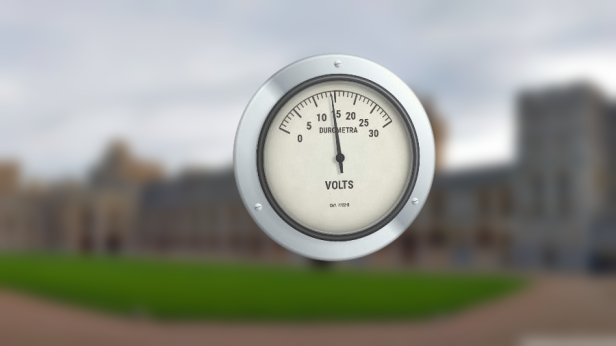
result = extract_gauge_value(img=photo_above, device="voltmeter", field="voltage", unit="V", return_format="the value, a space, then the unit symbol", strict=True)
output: 14 V
